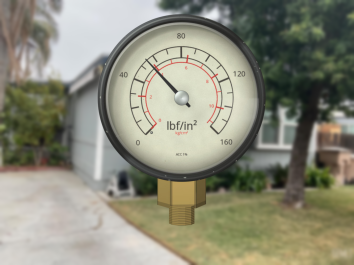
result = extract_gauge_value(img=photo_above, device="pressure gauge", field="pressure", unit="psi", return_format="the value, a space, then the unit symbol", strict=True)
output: 55 psi
